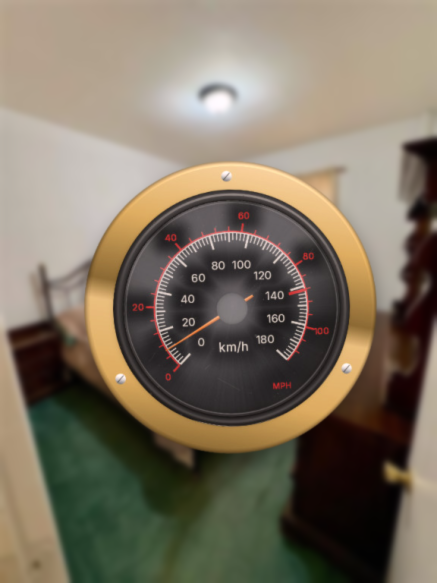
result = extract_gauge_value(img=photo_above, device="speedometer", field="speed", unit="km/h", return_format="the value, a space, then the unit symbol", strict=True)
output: 10 km/h
